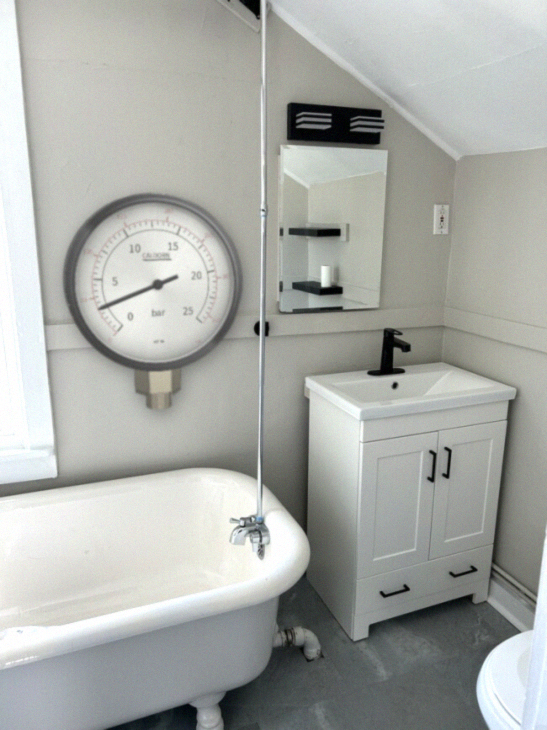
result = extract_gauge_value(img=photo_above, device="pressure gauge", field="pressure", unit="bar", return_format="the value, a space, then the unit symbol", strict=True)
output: 2.5 bar
